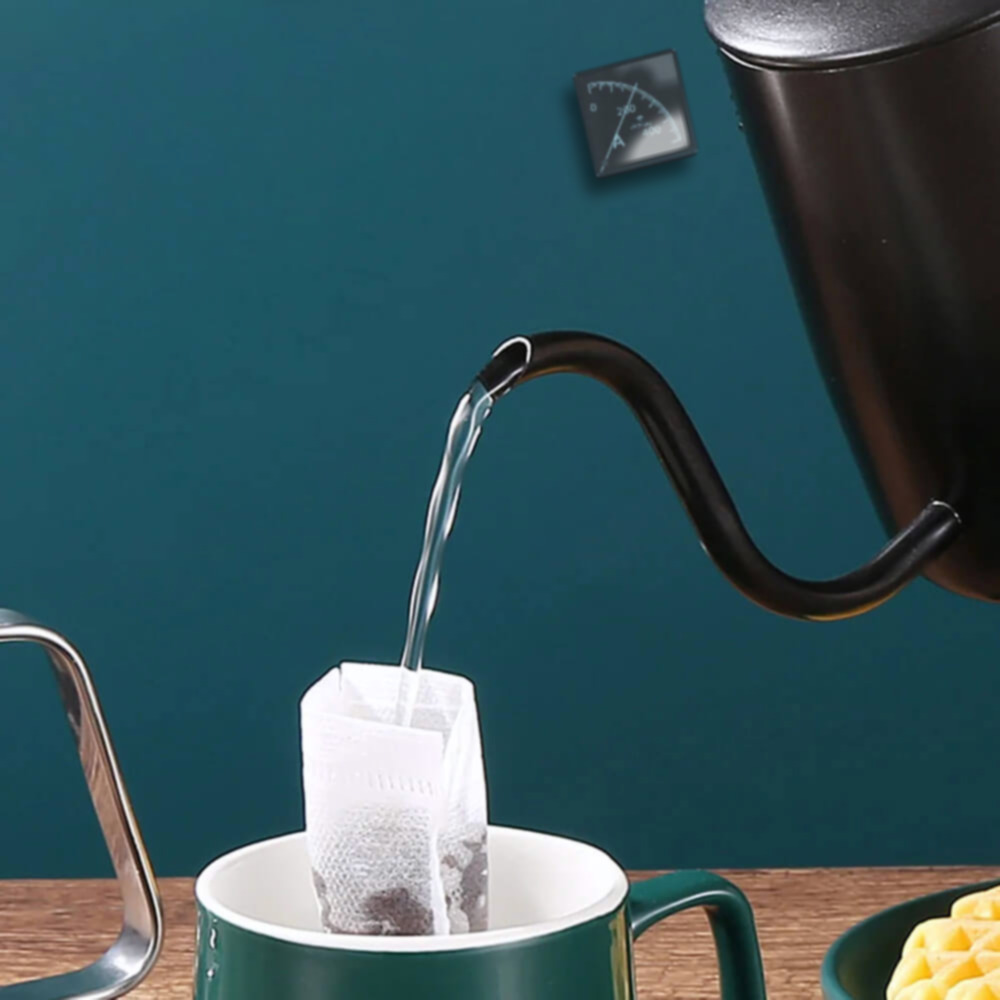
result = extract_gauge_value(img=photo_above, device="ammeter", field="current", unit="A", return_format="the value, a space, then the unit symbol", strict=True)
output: 200 A
